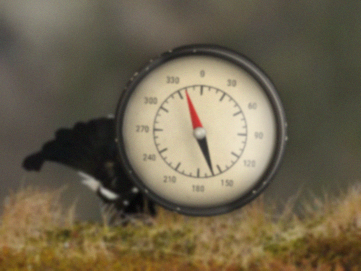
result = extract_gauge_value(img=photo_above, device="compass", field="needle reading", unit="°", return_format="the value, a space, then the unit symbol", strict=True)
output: 340 °
